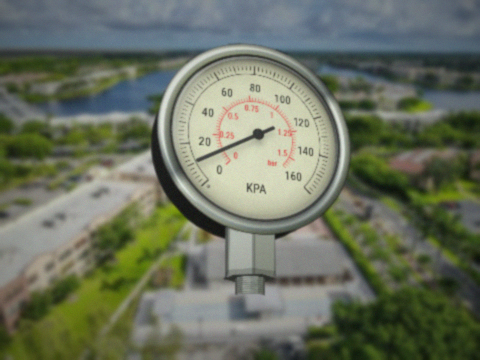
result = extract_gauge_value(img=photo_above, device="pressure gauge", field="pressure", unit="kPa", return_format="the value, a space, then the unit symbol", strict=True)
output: 10 kPa
